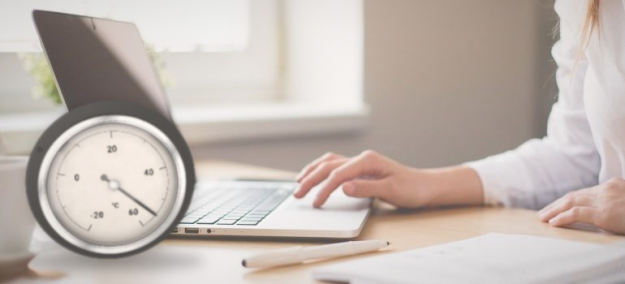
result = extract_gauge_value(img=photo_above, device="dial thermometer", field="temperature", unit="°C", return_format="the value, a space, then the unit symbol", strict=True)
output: 55 °C
